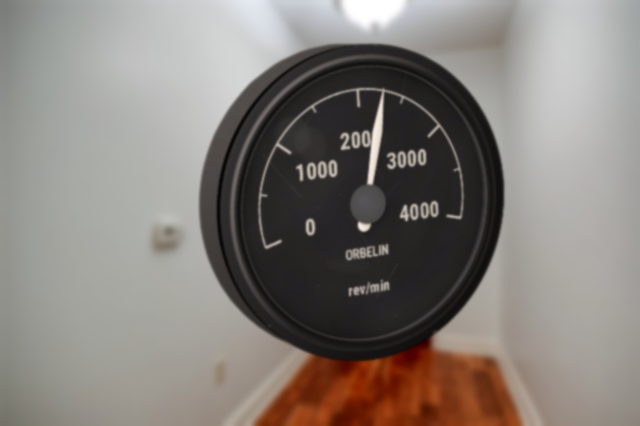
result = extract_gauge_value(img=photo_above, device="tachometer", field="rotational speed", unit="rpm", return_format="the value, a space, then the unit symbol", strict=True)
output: 2250 rpm
